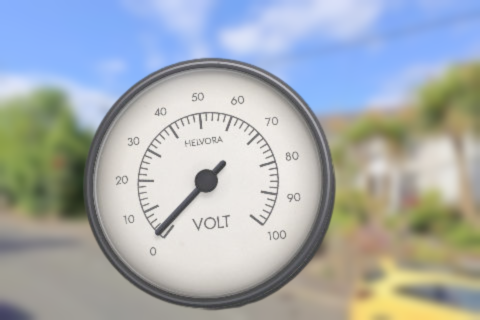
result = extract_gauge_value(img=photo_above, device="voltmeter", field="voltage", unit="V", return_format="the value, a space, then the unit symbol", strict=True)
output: 2 V
